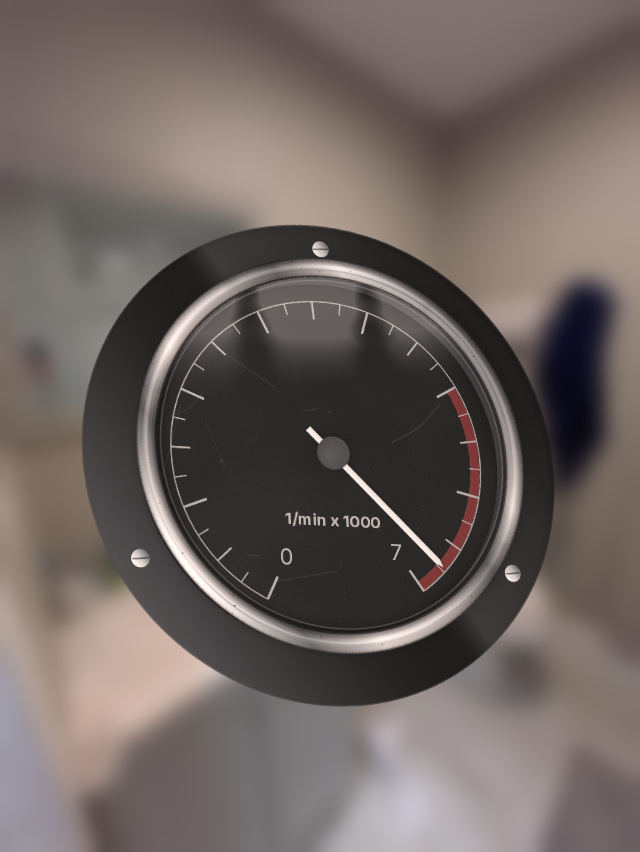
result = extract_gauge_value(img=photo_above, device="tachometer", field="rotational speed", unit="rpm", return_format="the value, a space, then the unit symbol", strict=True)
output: 6750 rpm
